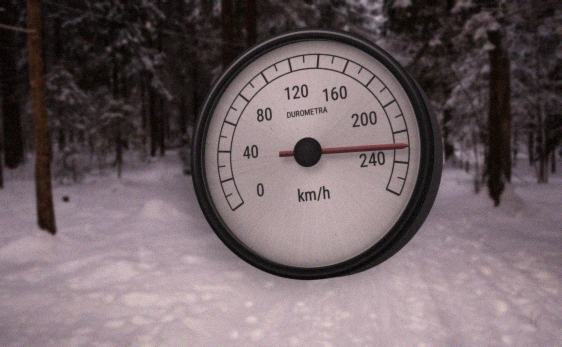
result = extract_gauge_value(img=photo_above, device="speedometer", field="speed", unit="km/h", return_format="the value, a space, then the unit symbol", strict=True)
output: 230 km/h
